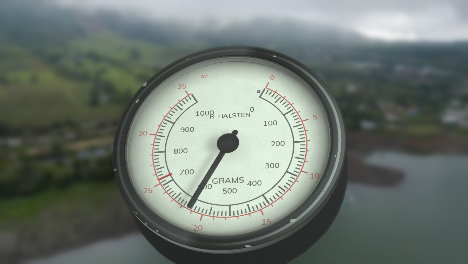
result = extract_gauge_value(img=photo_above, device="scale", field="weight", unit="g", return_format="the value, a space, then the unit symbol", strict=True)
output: 600 g
